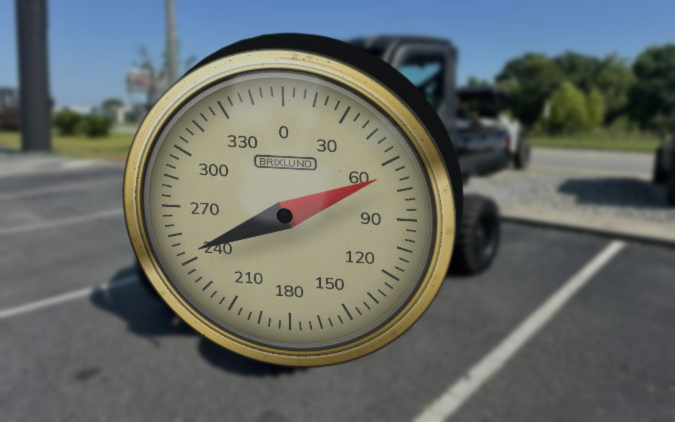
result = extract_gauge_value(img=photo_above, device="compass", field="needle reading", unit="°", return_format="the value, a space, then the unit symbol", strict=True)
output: 65 °
